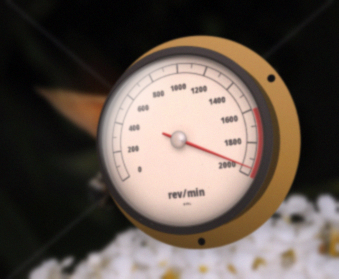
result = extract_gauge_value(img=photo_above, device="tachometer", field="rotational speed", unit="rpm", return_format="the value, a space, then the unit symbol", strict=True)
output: 1950 rpm
